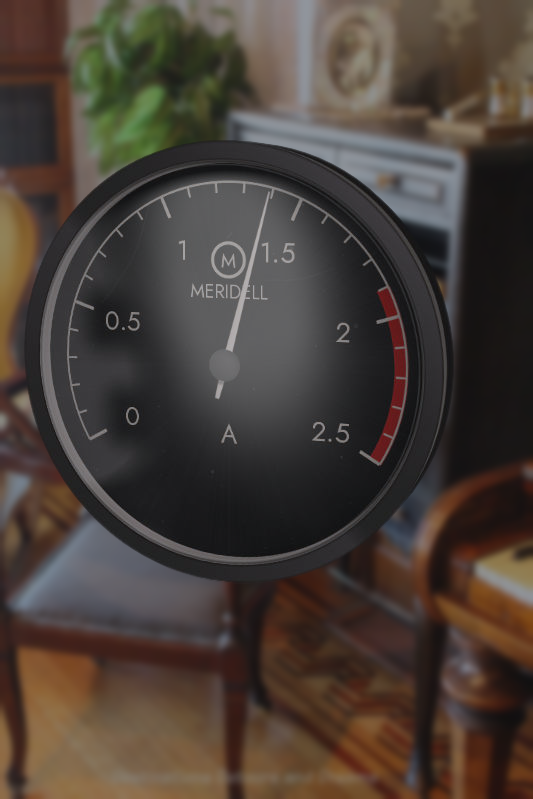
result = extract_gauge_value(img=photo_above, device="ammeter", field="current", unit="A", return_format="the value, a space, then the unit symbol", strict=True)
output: 1.4 A
